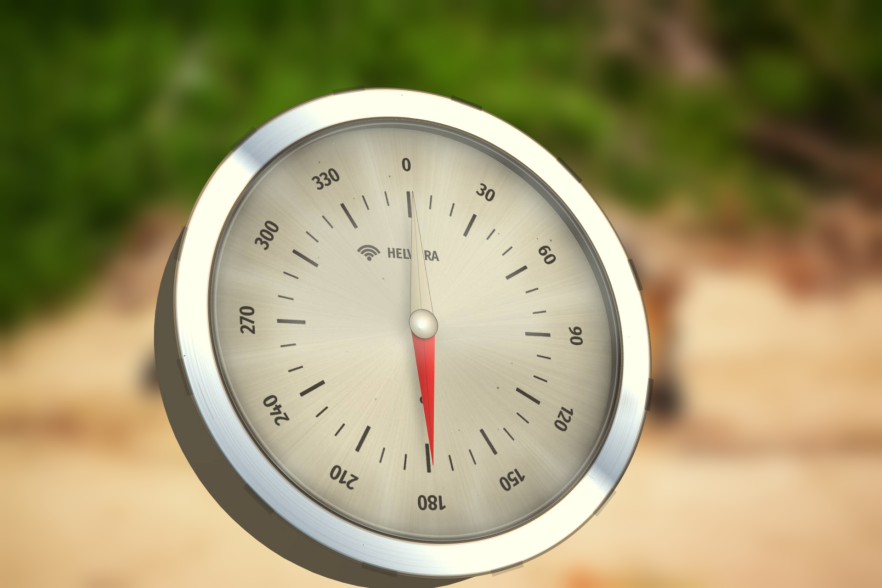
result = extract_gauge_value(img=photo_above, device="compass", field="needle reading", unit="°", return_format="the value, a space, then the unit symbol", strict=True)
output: 180 °
